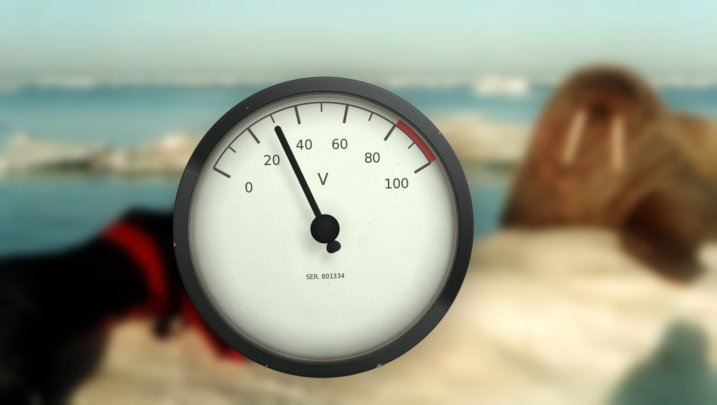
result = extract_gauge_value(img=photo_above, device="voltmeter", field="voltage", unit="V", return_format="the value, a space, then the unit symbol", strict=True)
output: 30 V
